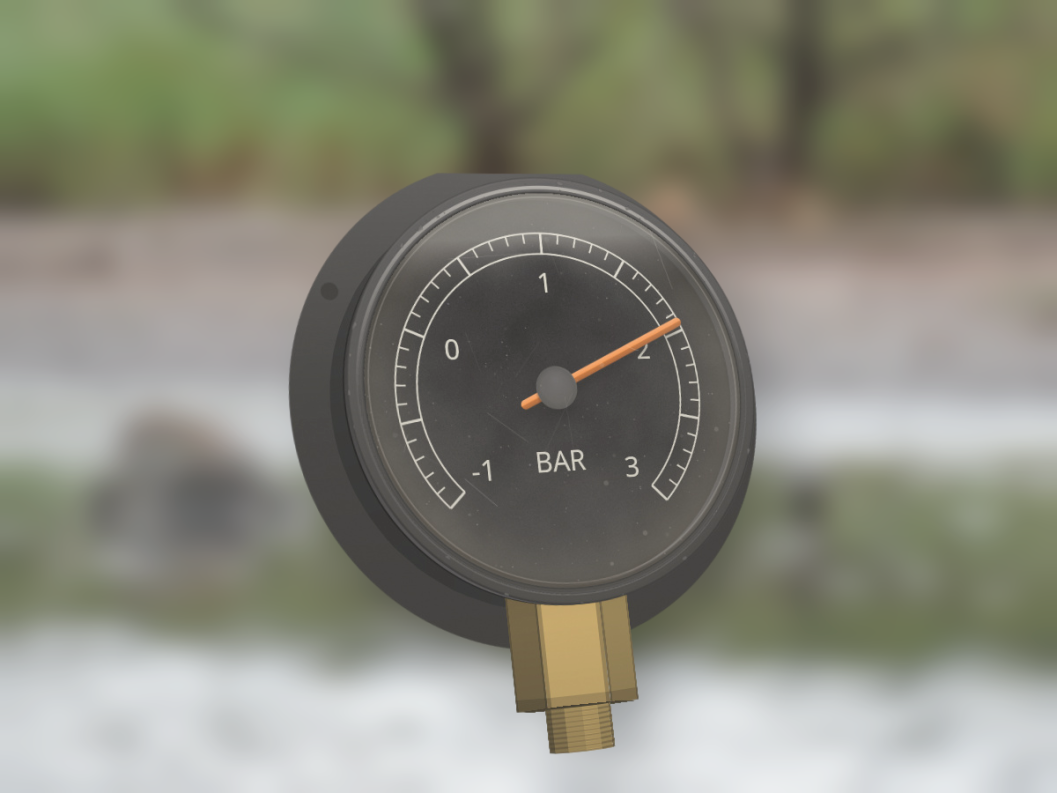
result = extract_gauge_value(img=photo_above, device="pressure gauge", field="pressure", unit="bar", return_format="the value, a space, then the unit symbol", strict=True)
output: 1.95 bar
